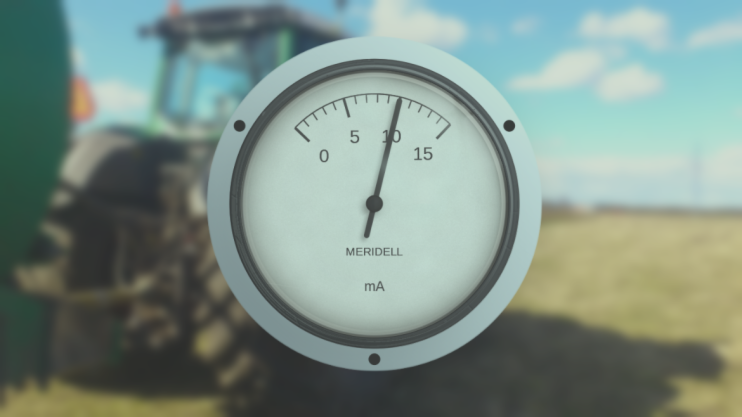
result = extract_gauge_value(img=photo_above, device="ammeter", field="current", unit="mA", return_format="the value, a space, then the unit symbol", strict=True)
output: 10 mA
